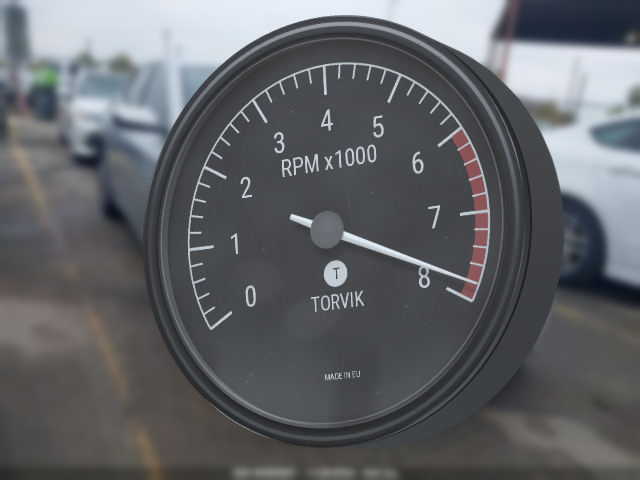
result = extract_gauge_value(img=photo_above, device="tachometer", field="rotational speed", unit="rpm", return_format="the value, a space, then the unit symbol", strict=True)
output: 7800 rpm
